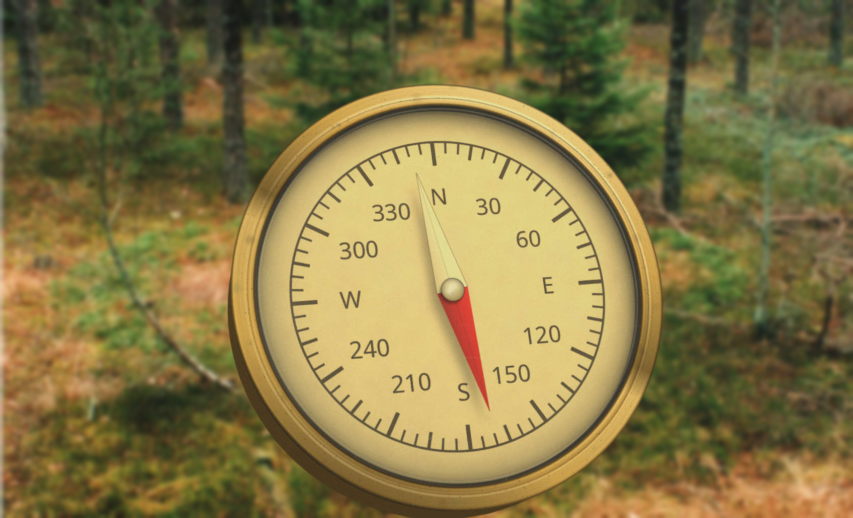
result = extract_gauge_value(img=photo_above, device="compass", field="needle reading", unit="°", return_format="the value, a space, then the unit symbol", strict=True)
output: 170 °
